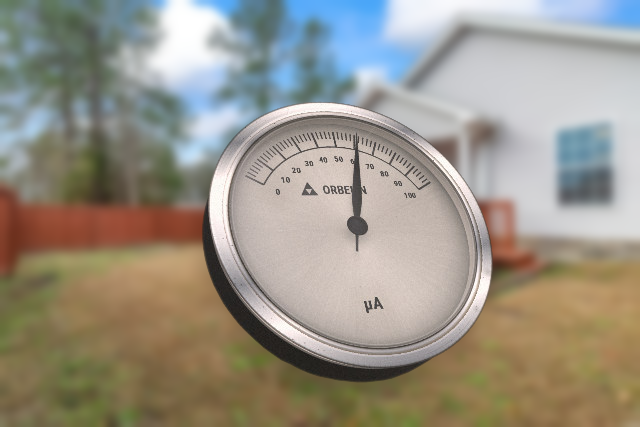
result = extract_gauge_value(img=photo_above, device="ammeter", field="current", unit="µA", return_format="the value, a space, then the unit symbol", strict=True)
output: 60 µA
